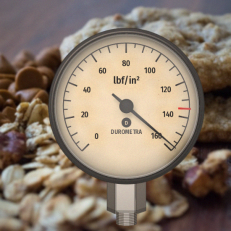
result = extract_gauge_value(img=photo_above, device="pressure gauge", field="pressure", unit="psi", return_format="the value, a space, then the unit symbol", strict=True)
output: 157.5 psi
